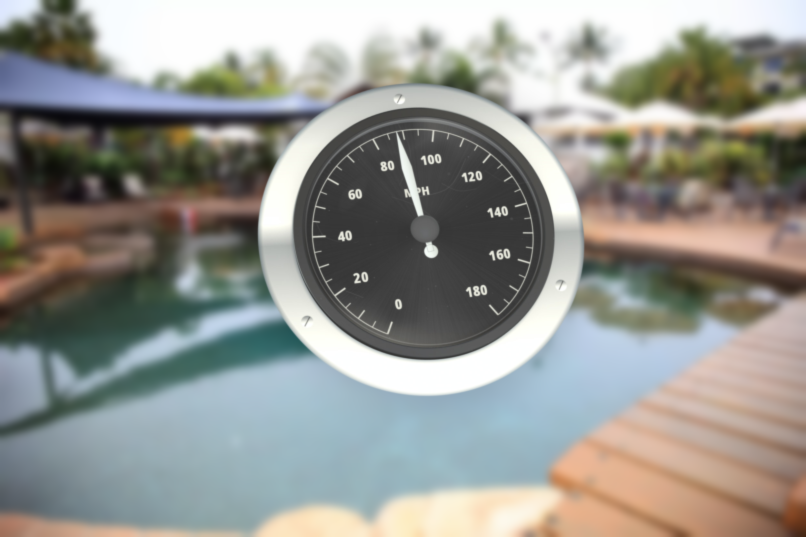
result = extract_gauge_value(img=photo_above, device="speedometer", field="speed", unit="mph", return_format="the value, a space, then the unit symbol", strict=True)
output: 87.5 mph
